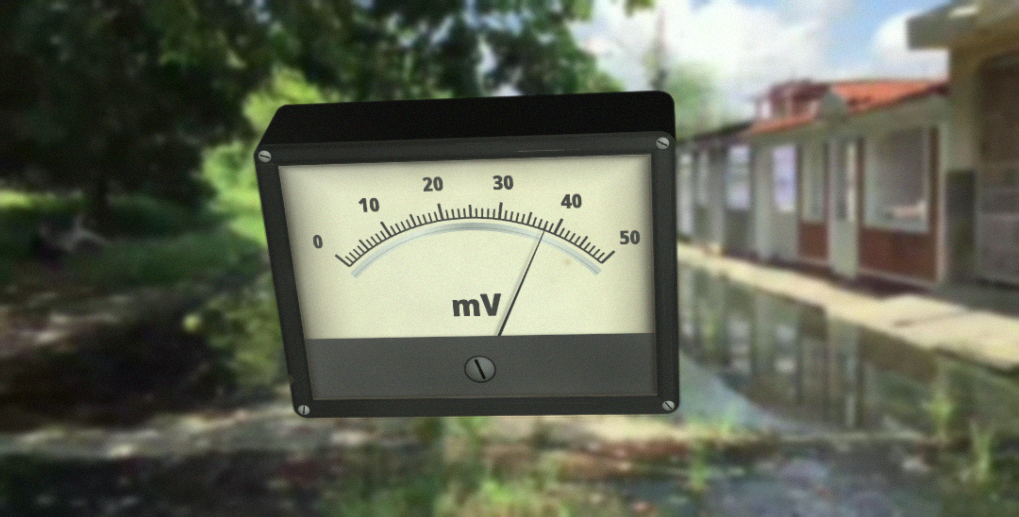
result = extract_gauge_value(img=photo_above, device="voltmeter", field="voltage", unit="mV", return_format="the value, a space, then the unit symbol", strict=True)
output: 38 mV
